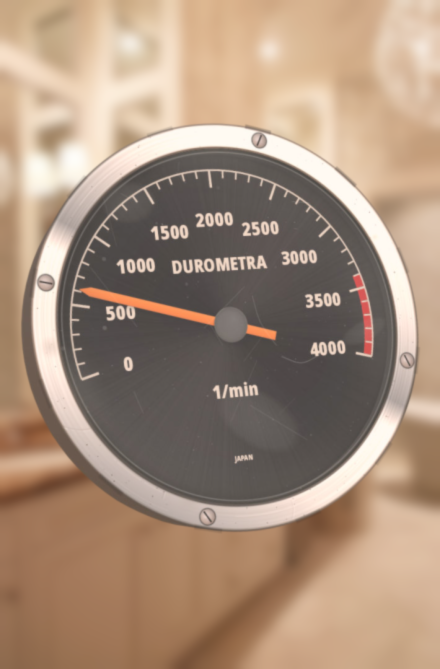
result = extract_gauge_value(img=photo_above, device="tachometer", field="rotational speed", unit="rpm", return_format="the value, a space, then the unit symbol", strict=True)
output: 600 rpm
